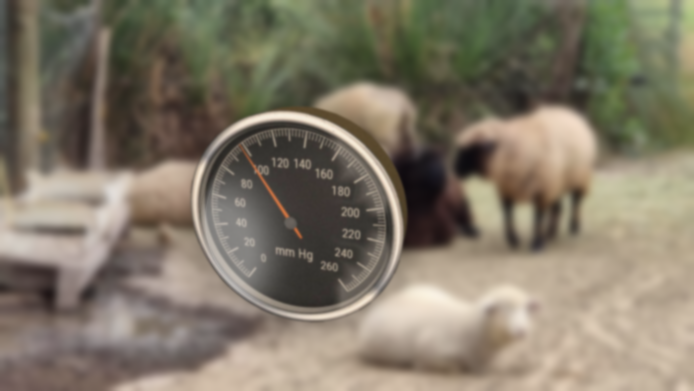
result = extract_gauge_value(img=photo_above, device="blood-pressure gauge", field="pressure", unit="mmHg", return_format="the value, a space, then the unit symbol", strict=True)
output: 100 mmHg
